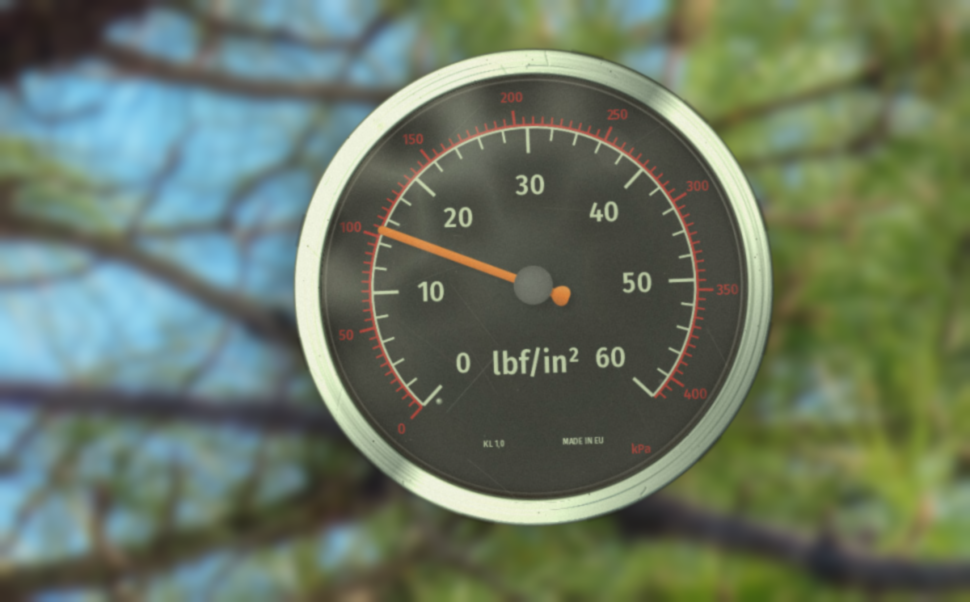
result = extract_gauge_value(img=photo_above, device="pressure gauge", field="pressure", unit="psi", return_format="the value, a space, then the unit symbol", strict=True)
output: 15 psi
